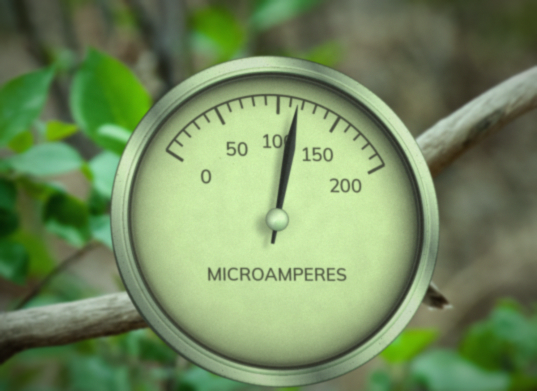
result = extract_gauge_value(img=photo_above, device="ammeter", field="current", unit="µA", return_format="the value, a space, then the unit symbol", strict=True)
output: 115 µA
